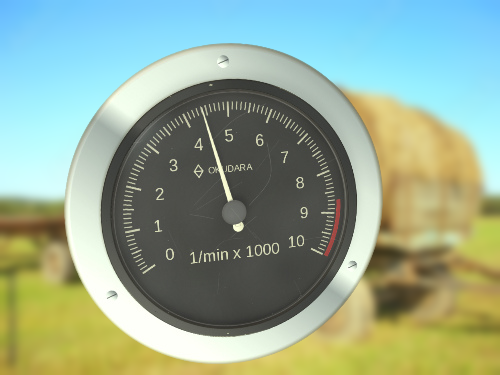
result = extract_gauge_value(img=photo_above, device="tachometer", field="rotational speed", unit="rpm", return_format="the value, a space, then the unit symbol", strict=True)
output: 4400 rpm
